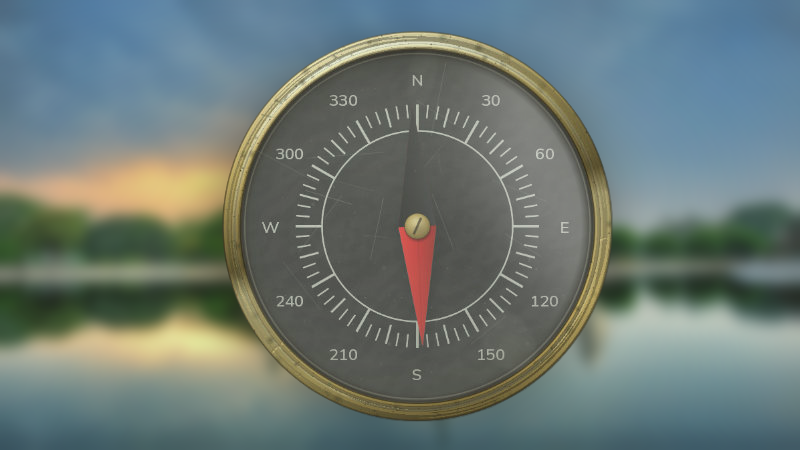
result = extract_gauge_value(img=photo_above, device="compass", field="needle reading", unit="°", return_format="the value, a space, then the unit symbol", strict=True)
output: 177.5 °
